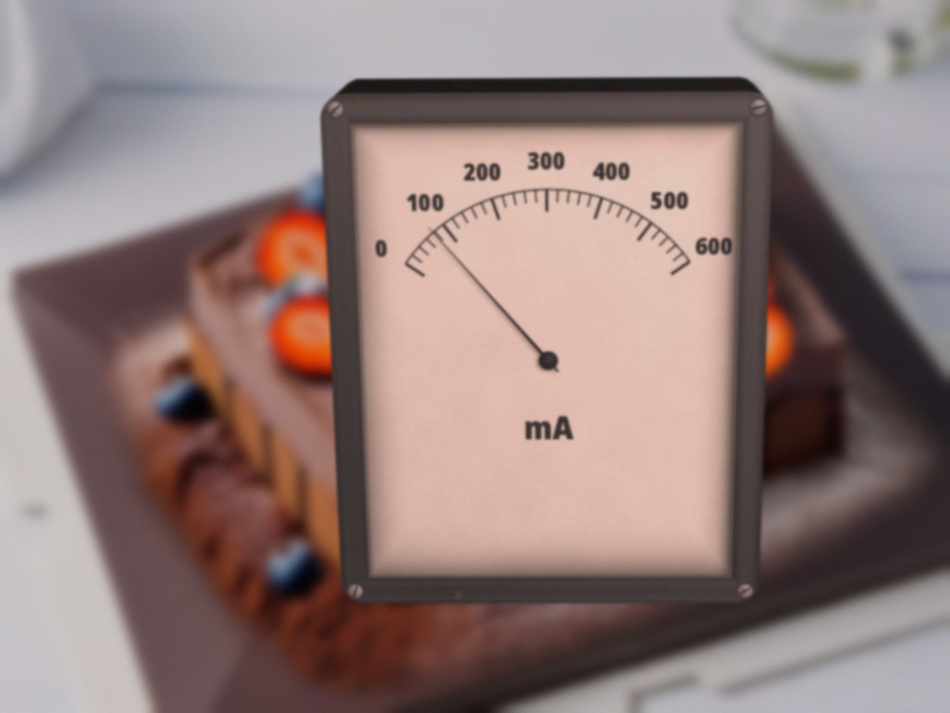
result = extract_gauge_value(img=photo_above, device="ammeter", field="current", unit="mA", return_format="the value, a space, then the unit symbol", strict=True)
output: 80 mA
